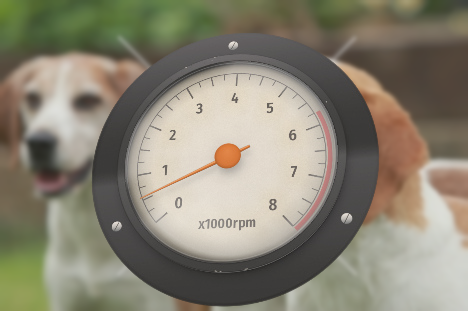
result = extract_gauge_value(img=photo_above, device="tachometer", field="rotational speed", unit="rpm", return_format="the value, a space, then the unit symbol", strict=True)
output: 500 rpm
